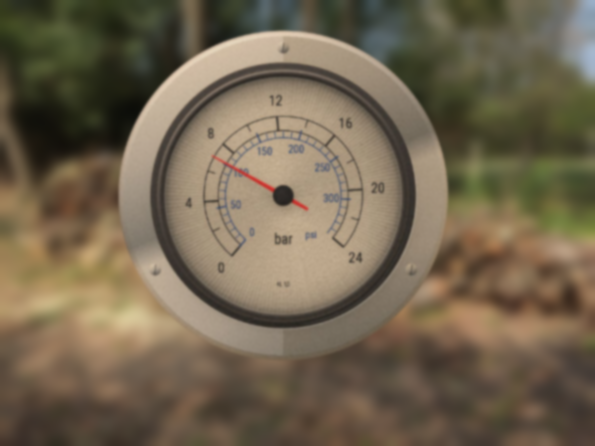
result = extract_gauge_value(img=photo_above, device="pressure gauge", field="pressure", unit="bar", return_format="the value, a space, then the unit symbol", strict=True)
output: 7 bar
